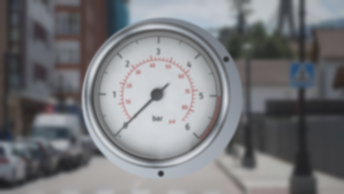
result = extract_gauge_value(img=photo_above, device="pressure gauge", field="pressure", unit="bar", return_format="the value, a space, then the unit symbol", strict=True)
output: 0 bar
